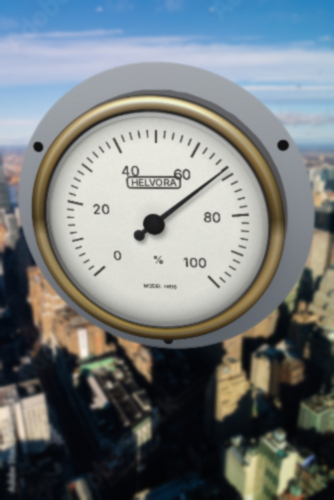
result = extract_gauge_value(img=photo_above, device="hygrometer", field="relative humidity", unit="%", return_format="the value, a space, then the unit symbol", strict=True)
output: 68 %
